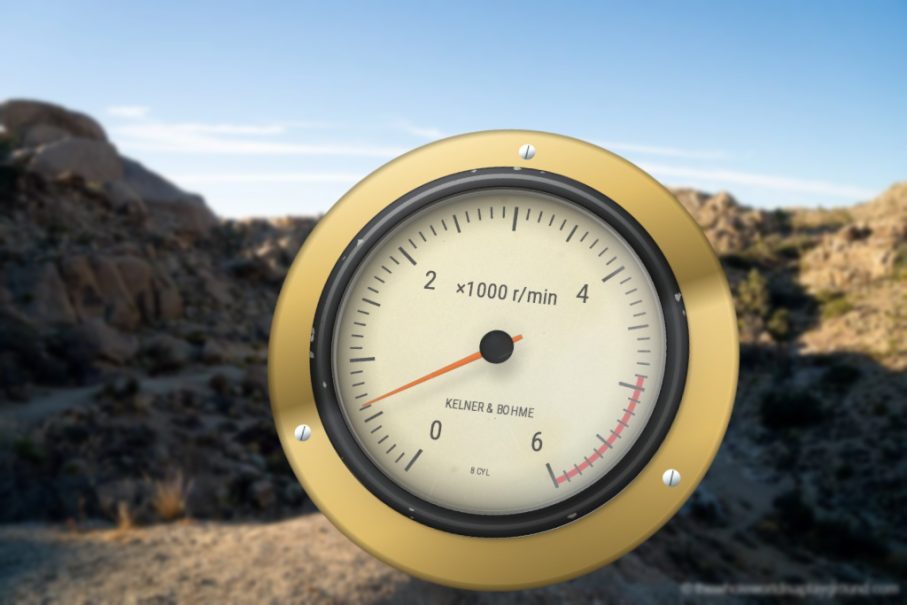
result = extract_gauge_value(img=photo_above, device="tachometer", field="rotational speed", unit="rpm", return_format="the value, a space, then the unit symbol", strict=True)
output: 600 rpm
